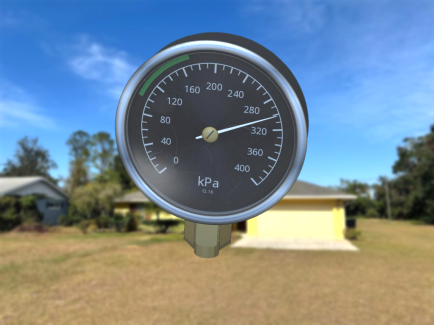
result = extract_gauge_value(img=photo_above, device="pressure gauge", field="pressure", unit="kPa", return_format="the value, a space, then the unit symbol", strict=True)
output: 300 kPa
